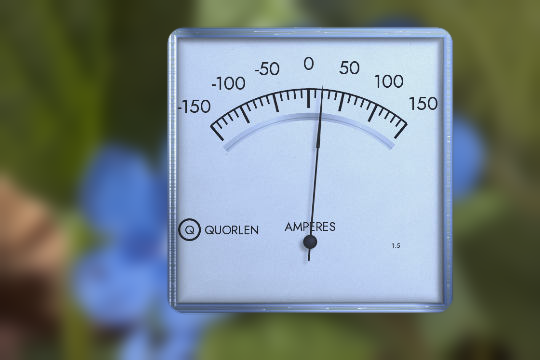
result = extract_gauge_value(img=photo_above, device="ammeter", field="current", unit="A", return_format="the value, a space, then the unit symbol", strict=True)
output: 20 A
